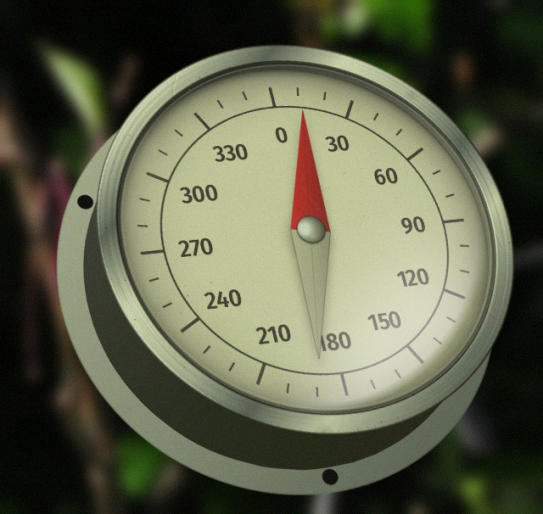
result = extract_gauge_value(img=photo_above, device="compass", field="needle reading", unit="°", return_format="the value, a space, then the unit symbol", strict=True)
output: 10 °
